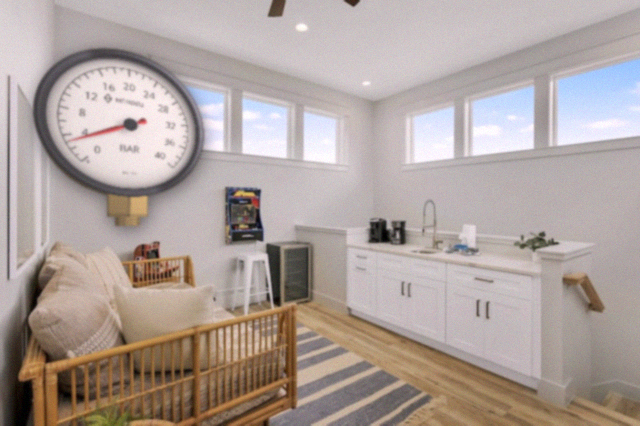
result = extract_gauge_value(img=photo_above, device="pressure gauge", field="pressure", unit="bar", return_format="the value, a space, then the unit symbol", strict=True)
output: 3 bar
